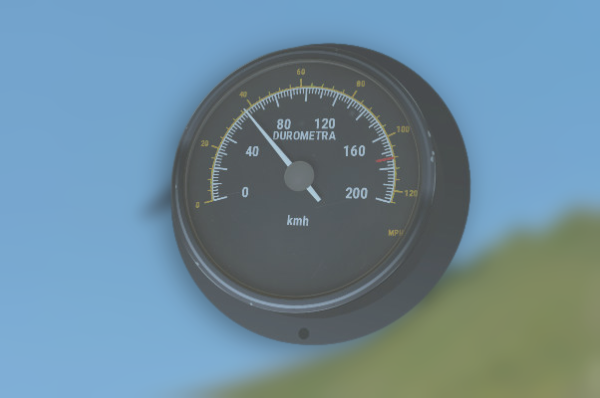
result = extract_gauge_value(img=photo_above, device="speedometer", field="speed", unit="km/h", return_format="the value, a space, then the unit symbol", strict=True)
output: 60 km/h
